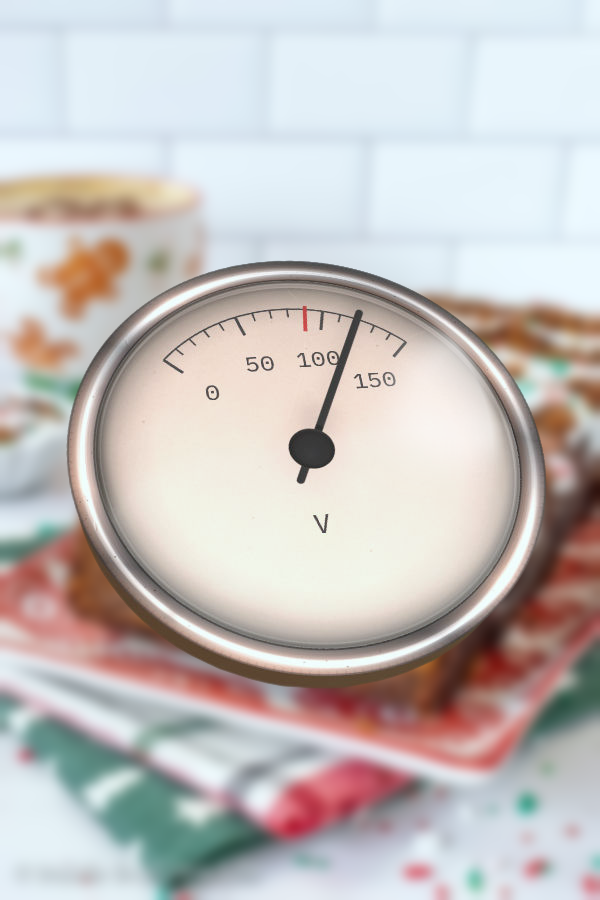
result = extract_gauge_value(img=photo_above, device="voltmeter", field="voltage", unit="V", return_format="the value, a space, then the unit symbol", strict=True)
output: 120 V
